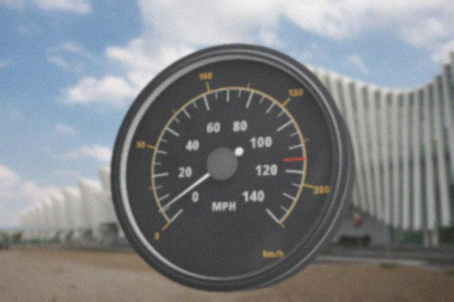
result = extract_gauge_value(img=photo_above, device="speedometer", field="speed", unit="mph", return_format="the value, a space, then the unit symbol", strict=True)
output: 5 mph
